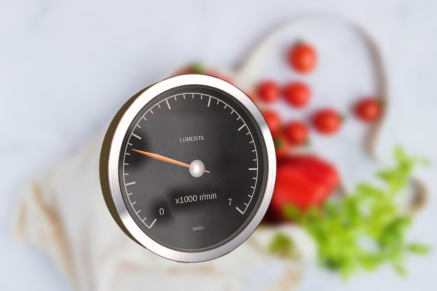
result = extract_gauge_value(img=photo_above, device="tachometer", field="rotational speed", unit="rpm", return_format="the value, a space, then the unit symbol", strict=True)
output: 1700 rpm
